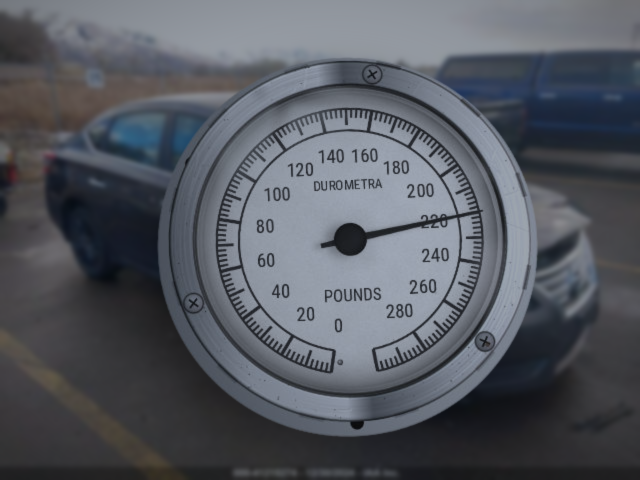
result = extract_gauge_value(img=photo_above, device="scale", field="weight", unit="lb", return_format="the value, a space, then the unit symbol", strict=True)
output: 220 lb
